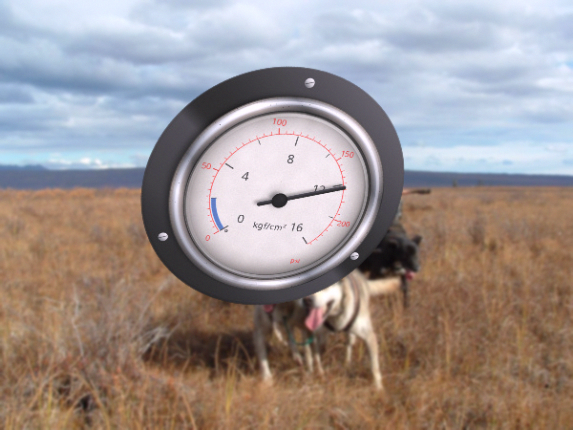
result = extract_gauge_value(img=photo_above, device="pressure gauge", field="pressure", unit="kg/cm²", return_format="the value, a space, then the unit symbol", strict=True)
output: 12 kg/cm²
